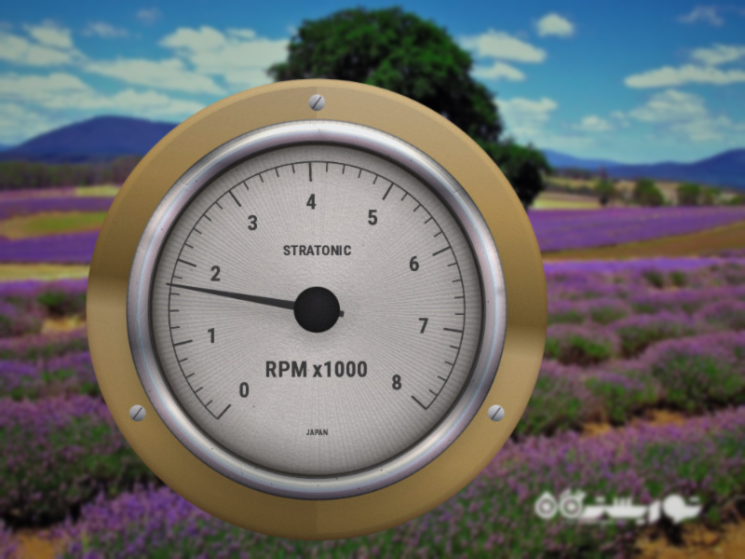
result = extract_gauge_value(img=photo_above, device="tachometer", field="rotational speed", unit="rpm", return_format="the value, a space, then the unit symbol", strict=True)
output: 1700 rpm
